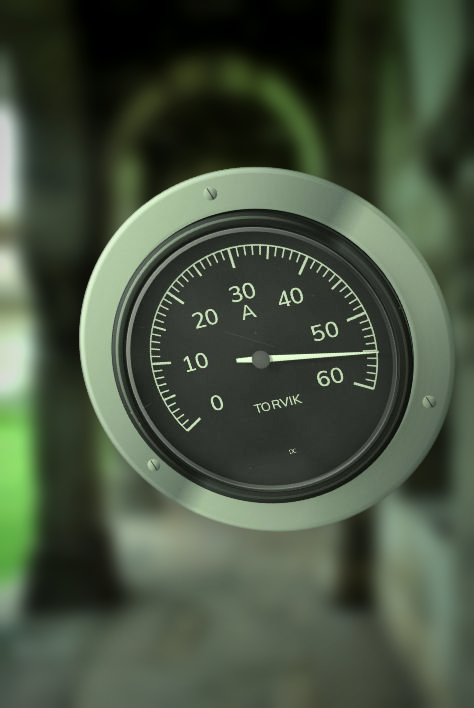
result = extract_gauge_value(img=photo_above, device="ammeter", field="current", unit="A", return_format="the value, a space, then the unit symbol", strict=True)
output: 55 A
